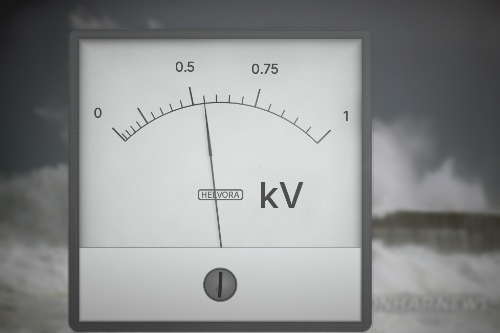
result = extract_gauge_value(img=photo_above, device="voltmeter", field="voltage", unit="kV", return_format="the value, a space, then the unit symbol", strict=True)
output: 0.55 kV
